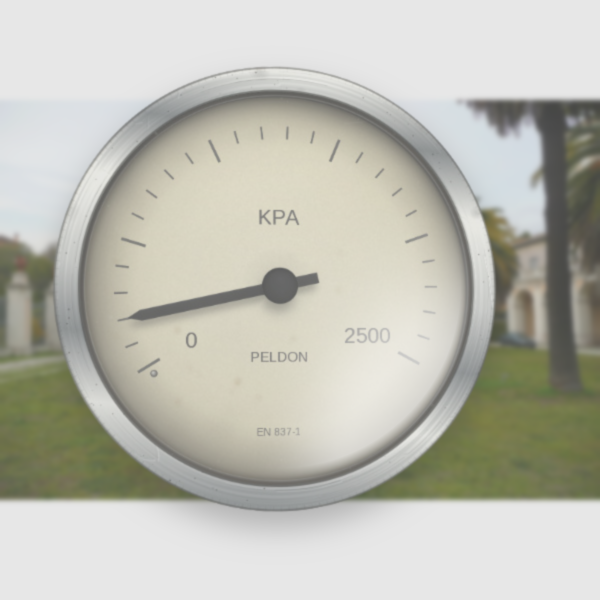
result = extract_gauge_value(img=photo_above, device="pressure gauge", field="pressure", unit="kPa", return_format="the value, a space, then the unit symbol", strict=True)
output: 200 kPa
